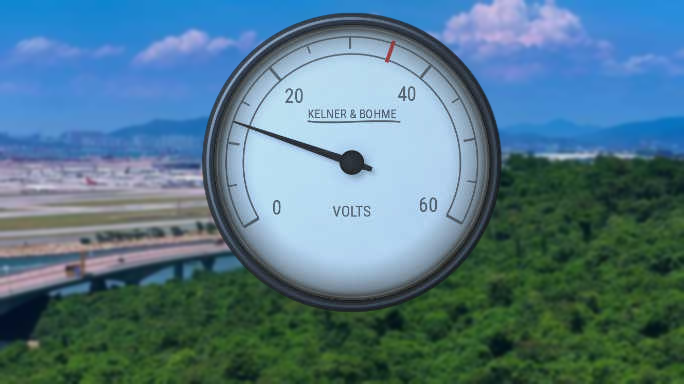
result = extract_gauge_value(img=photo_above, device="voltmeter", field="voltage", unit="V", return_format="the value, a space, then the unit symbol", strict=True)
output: 12.5 V
